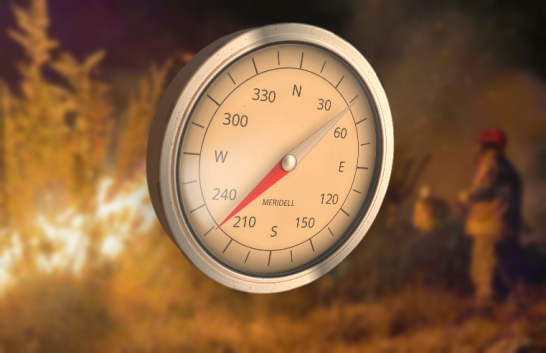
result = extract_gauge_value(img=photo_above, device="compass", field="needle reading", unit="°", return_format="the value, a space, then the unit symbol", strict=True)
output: 225 °
